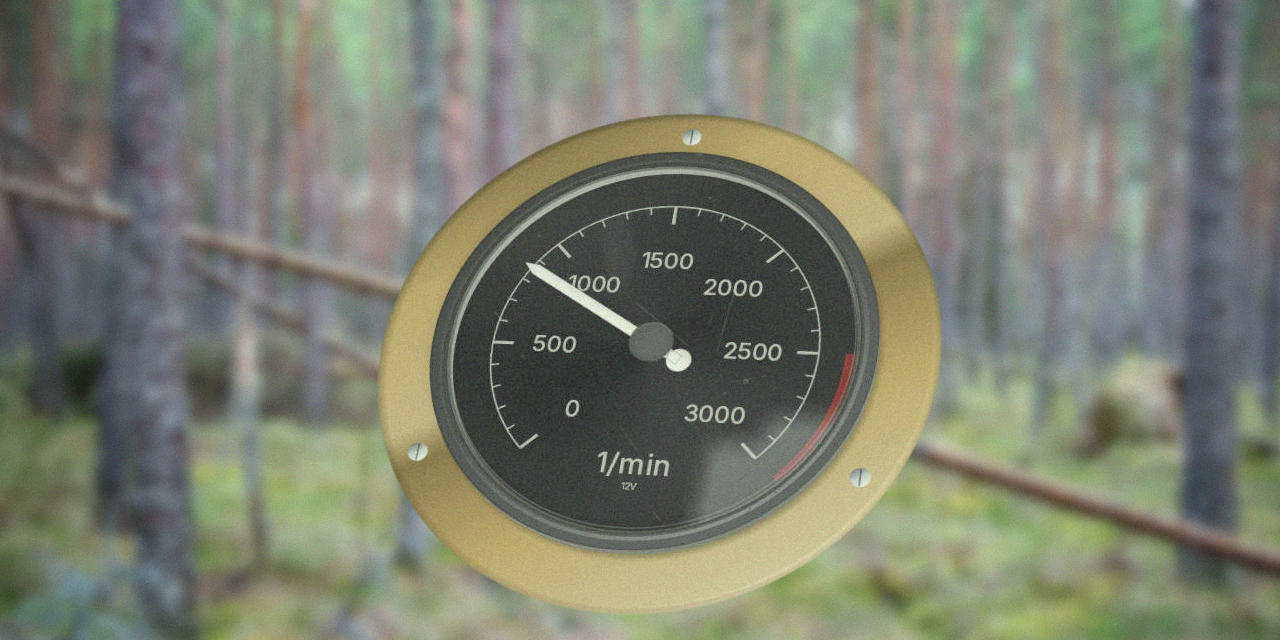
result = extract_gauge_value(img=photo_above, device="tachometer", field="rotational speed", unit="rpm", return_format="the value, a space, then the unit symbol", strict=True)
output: 850 rpm
